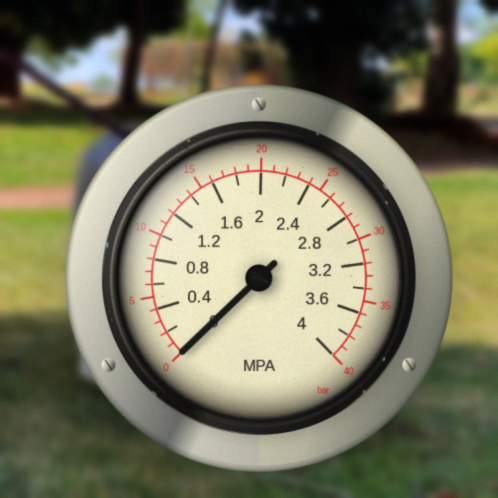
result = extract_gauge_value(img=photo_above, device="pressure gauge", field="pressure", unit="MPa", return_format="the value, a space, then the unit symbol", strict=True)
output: 0 MPa
